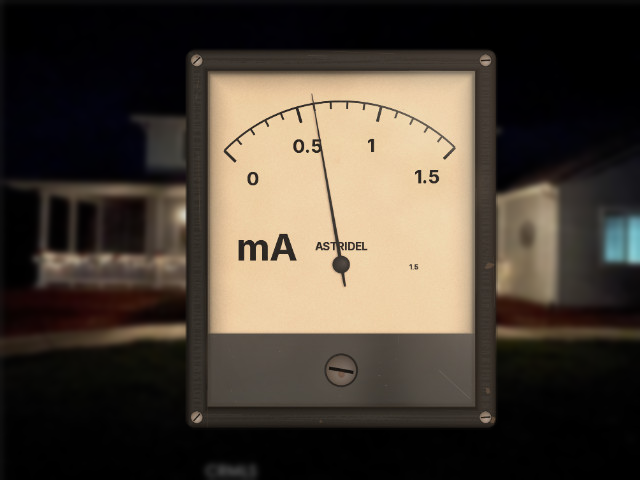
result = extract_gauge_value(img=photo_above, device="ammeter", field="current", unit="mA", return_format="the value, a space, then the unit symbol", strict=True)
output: 0.6 mA
